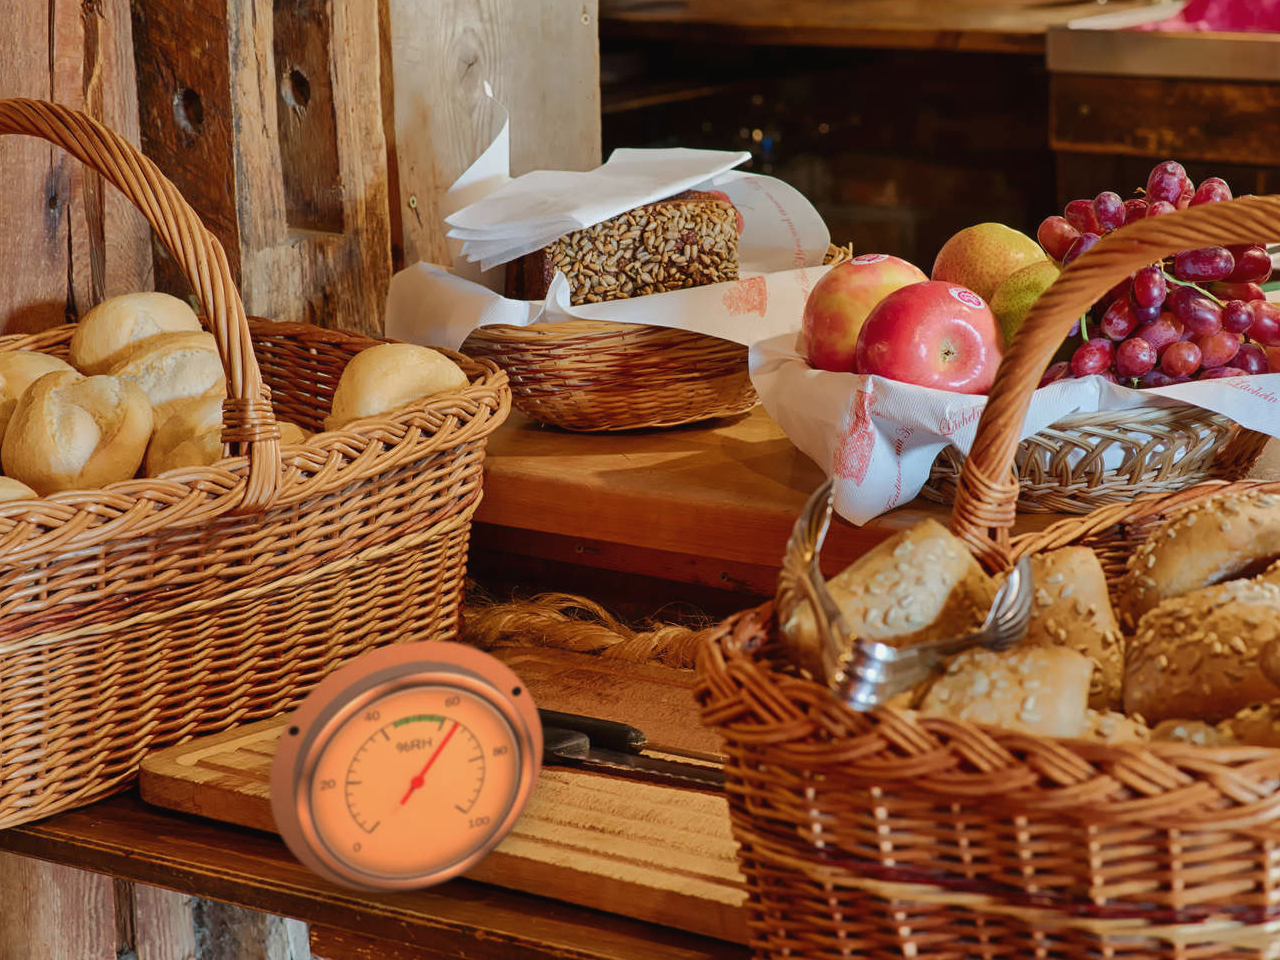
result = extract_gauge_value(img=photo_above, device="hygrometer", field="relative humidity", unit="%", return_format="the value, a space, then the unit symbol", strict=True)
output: 64 %
